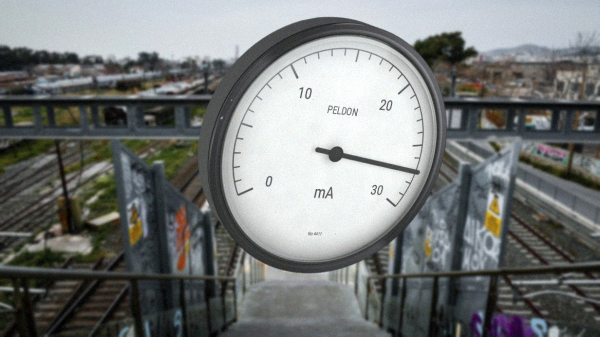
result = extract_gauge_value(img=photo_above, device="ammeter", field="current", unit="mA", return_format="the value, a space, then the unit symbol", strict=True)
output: 27 mA
